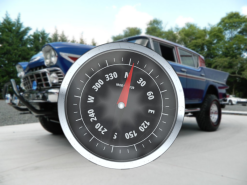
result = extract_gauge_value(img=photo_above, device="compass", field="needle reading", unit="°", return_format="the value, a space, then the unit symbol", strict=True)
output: 5 °
